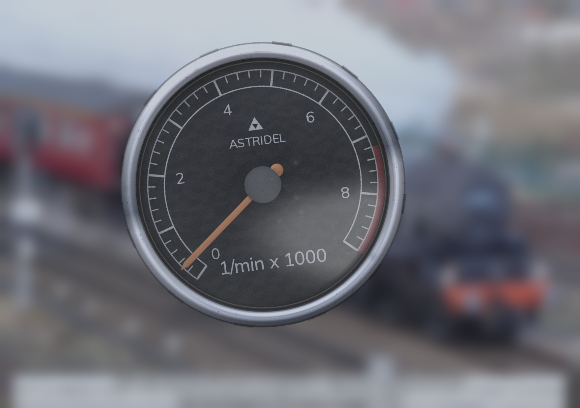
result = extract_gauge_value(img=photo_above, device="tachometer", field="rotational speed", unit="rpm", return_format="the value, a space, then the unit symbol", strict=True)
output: 300 rpm
